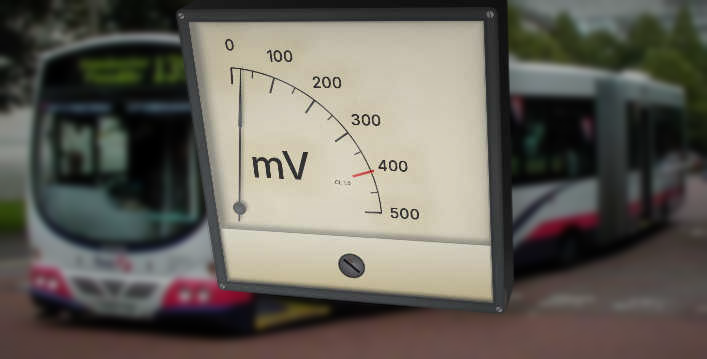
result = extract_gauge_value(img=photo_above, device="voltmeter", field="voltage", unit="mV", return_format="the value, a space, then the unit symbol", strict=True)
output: 25 mV
